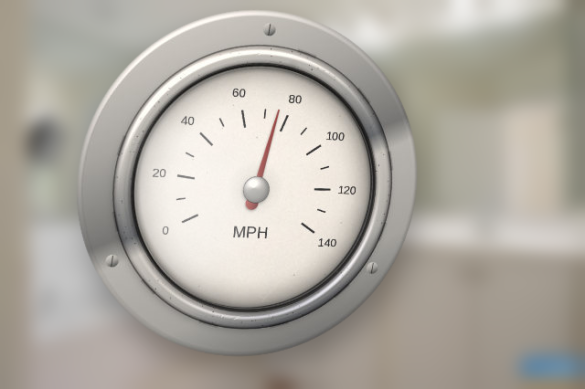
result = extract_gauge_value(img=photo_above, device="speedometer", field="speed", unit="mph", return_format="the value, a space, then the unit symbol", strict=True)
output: 75 mph
